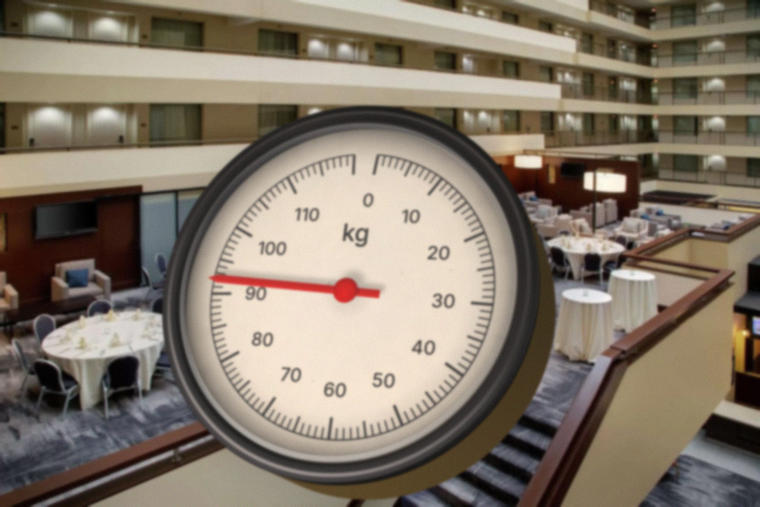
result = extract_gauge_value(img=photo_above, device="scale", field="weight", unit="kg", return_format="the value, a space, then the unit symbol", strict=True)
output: 92 kg
